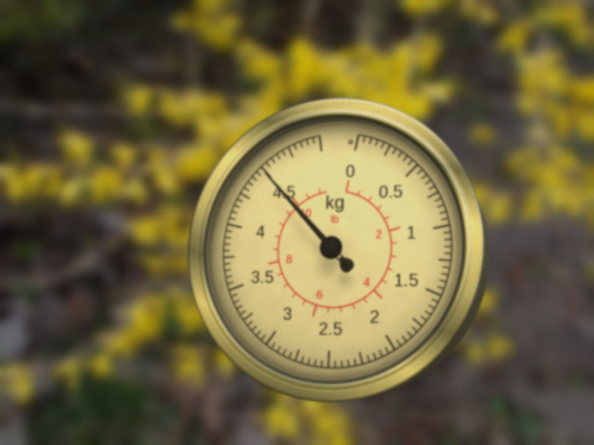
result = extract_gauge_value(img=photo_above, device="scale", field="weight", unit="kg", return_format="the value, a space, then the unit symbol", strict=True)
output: 4.5 kg
